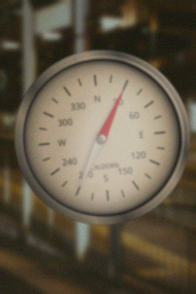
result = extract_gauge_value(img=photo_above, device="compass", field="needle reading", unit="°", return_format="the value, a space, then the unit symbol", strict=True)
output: 30 °
